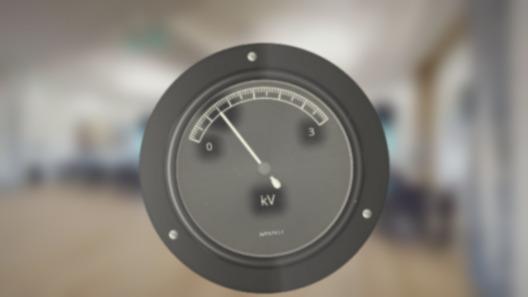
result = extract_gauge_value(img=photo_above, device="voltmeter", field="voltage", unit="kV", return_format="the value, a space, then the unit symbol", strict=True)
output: 0.75 kV
